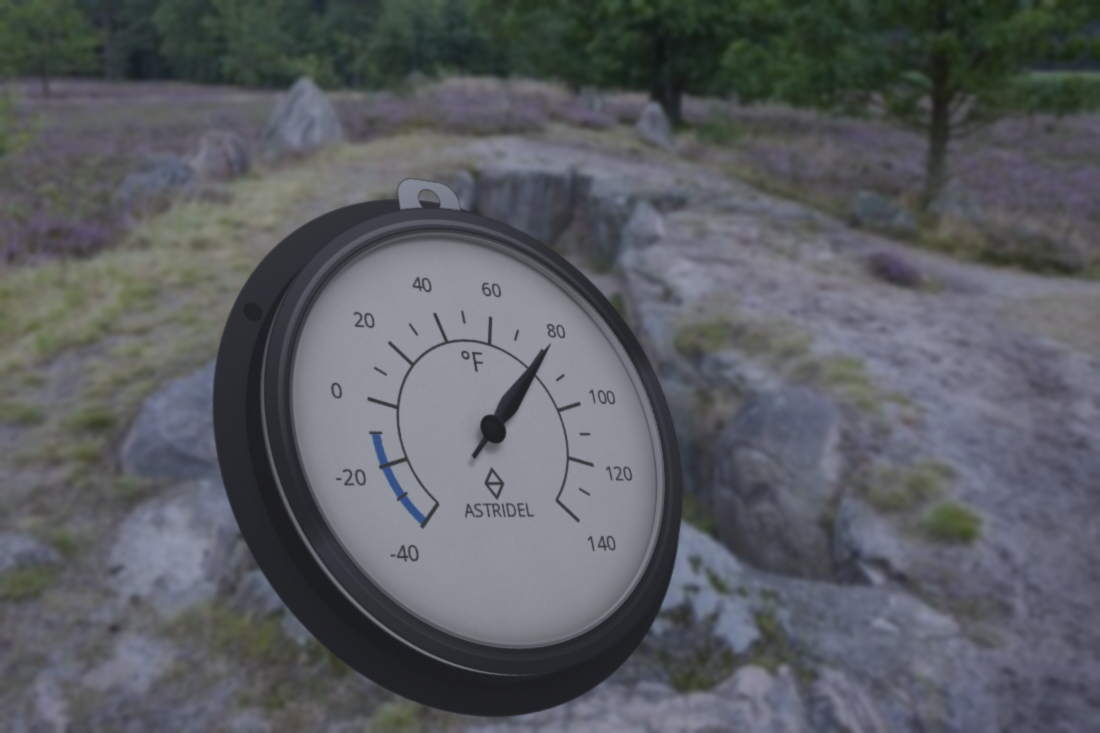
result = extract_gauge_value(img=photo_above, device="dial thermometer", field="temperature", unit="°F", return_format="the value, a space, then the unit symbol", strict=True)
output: 80 °F
